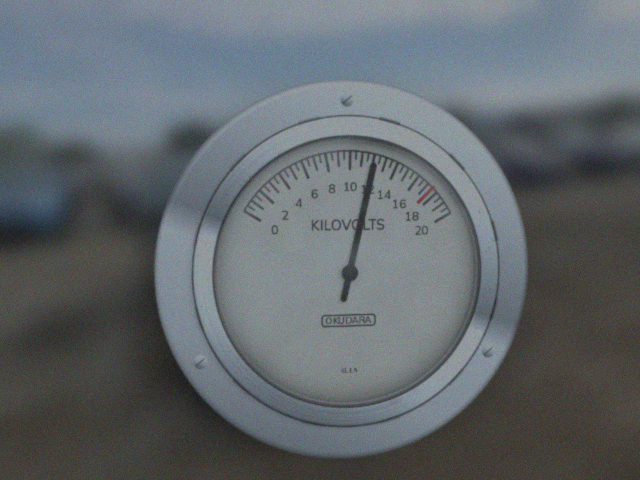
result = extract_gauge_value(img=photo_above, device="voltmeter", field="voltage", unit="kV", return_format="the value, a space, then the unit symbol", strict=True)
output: 12 kV
